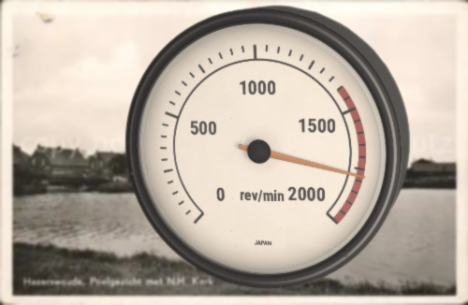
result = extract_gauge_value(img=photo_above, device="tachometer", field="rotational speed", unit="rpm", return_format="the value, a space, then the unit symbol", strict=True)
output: 1775 rpm
